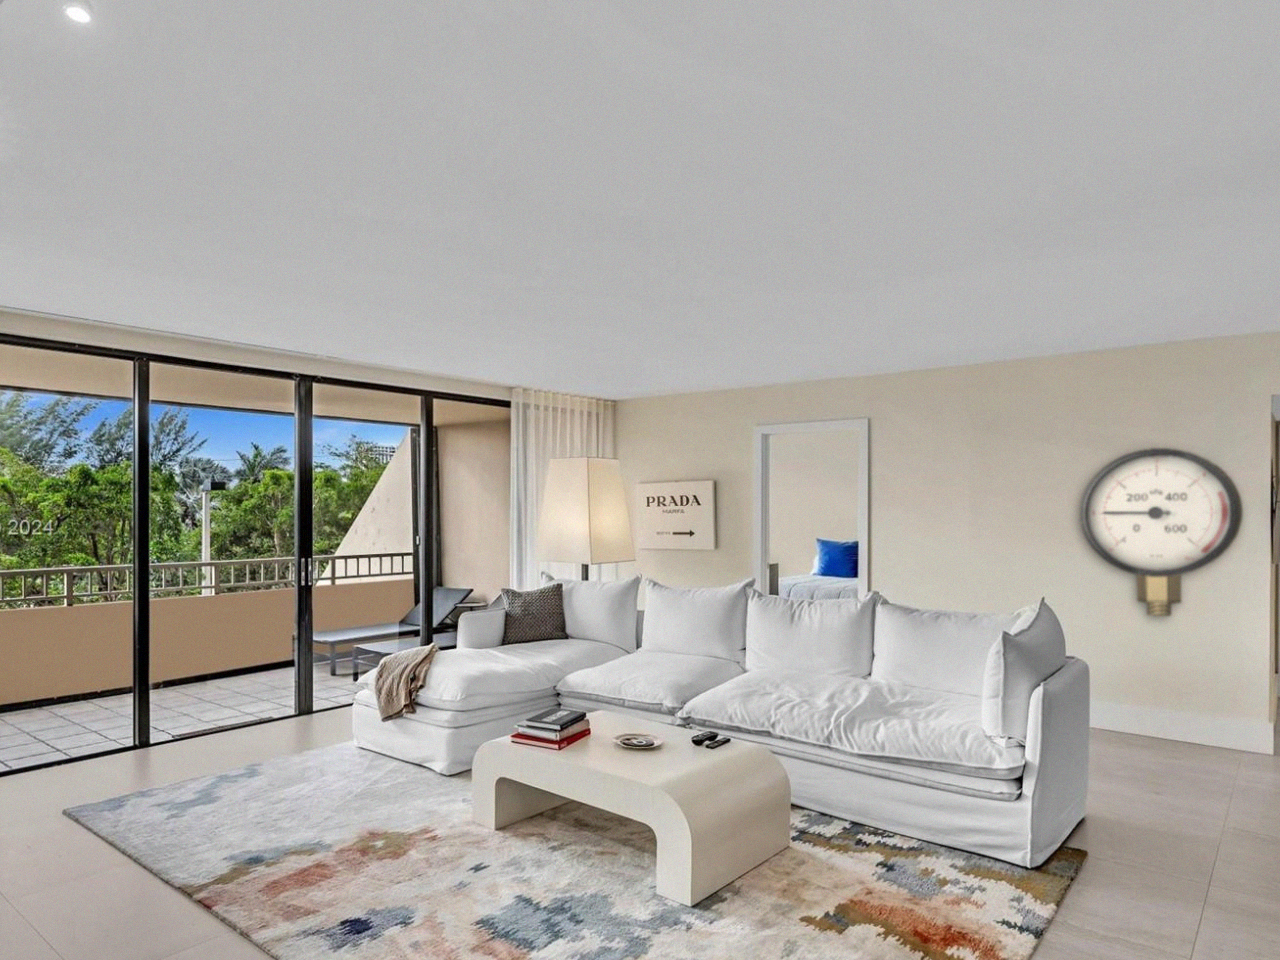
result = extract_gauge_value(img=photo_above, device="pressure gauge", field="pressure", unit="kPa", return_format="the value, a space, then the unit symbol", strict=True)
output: 100 kPa
